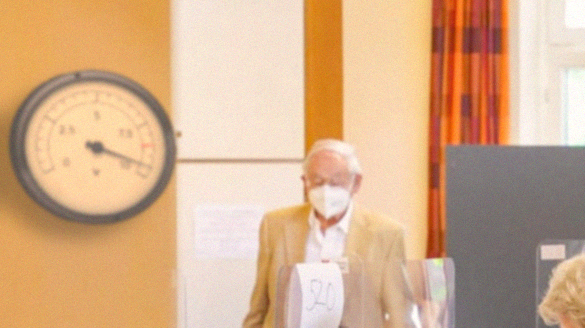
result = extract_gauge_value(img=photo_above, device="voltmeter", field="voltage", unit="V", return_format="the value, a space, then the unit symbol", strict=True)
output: 9.5 V
